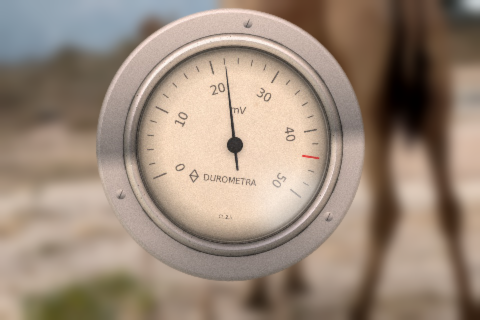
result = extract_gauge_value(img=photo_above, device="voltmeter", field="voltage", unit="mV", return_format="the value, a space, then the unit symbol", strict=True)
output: 22 mV
